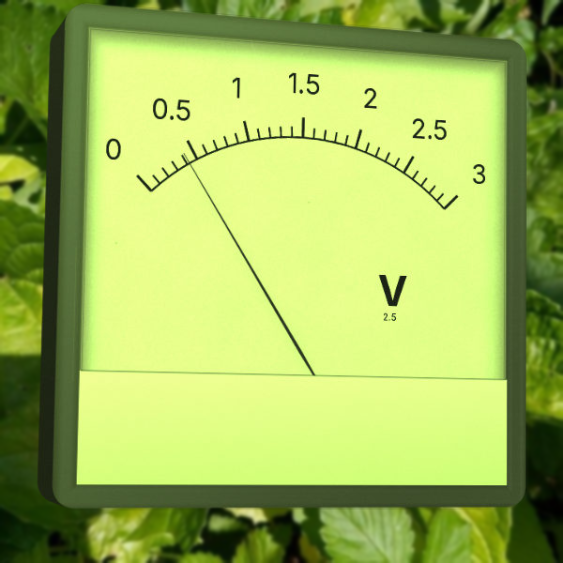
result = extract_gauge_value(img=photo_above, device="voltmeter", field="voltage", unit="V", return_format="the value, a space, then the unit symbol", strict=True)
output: 0.4 V
